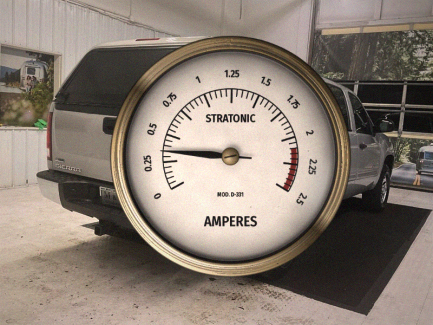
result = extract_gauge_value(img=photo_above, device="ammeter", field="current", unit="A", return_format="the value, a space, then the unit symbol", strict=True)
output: 0.35 A
